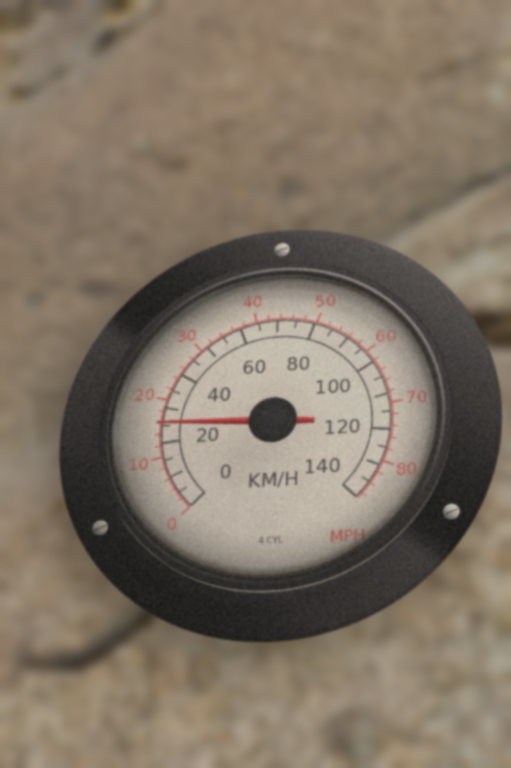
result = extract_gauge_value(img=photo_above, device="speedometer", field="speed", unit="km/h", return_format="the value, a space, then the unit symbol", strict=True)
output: 25 km/h
